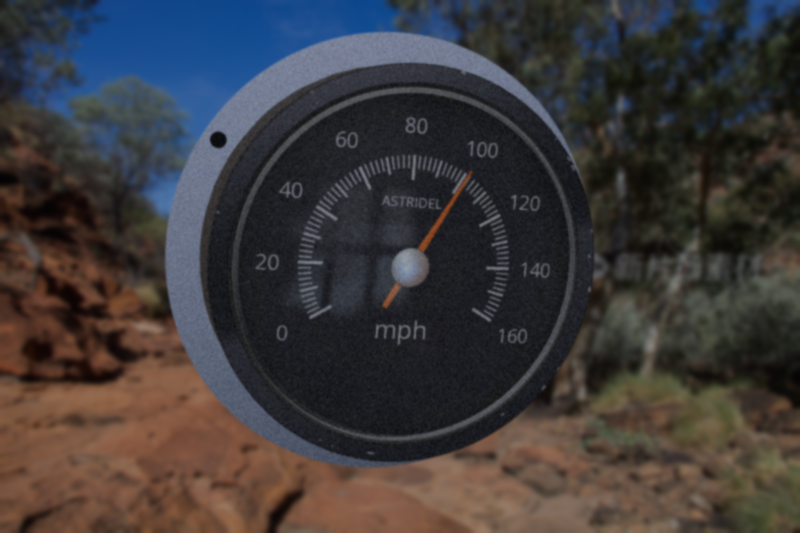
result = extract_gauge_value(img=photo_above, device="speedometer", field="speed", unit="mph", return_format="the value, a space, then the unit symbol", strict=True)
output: 100 mph
